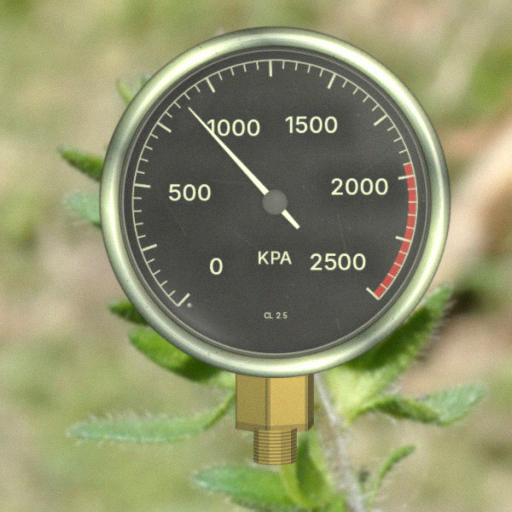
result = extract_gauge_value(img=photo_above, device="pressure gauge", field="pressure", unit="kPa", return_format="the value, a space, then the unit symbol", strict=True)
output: 875 kPa
